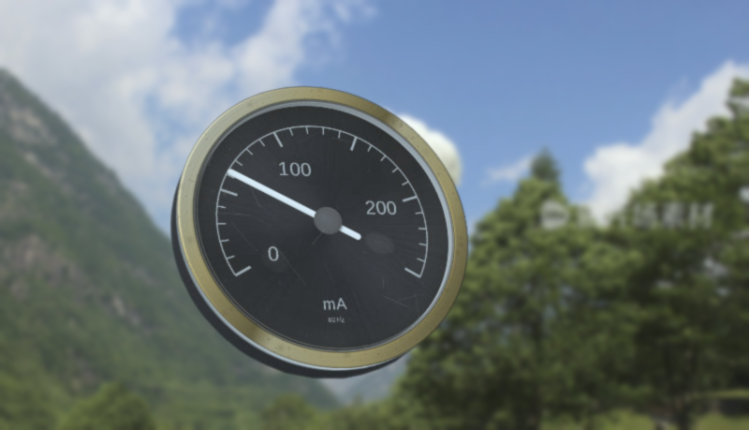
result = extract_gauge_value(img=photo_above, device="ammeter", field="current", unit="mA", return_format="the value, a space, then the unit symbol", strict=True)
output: 60 mA
